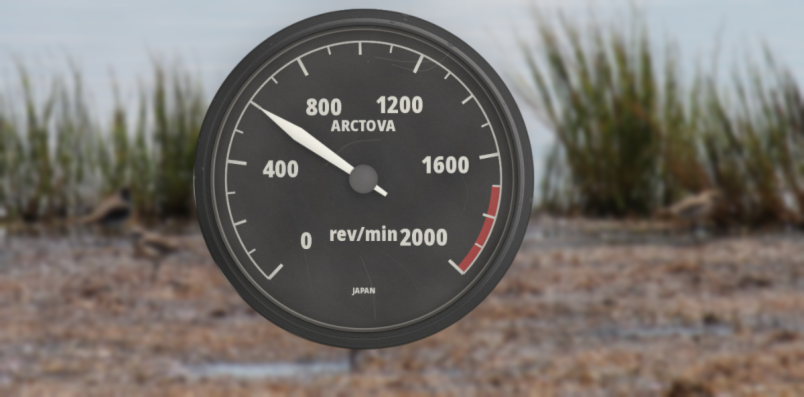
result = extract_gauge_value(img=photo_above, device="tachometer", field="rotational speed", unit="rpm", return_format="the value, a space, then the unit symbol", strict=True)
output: 600 rpm
